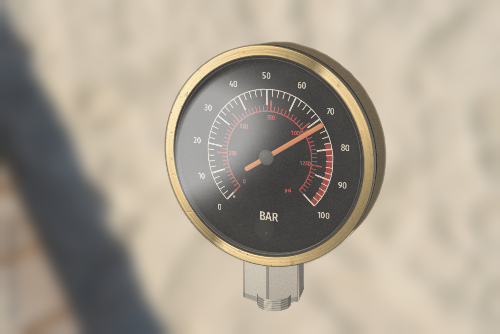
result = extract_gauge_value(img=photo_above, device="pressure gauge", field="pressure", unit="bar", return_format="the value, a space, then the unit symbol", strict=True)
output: 72 bar
